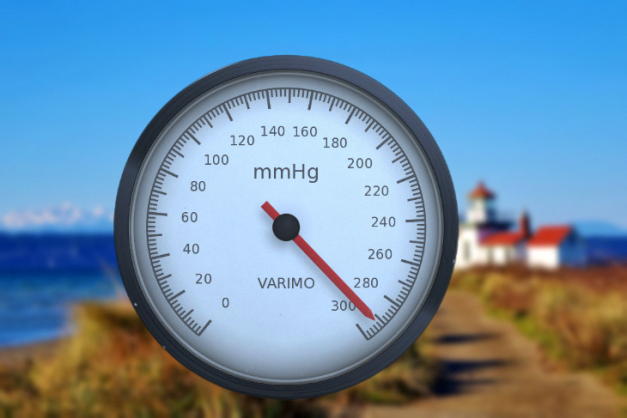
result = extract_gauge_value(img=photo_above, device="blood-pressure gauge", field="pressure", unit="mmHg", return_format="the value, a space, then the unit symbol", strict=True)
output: 292 mmHg
